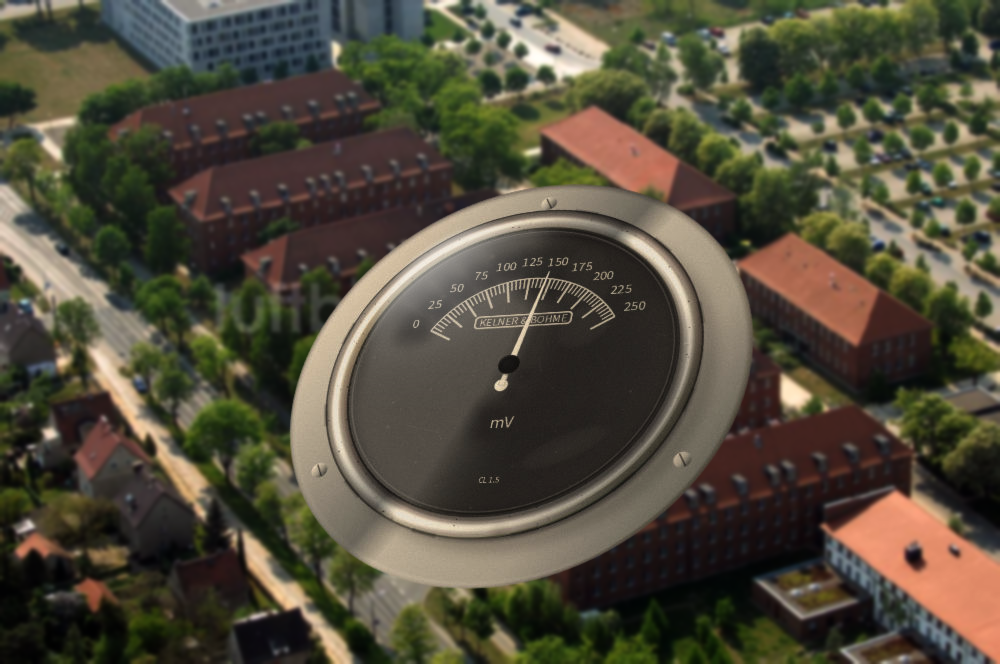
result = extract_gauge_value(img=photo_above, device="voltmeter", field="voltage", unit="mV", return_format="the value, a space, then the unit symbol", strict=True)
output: 150 mV
